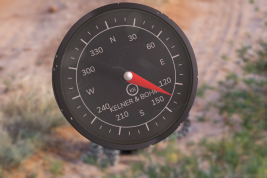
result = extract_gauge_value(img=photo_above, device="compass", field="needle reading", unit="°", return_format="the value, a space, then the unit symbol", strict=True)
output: 135 °
